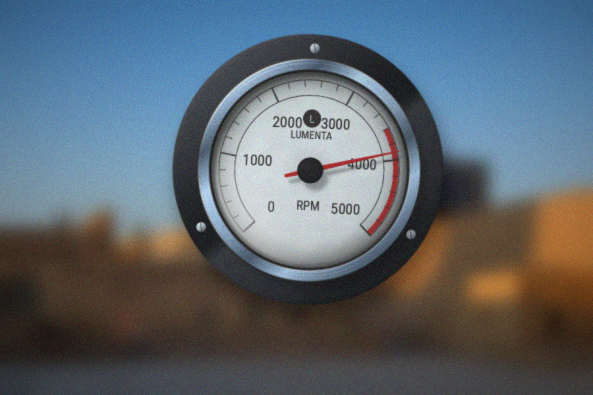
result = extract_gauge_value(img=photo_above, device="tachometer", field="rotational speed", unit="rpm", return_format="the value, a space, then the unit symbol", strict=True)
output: 3900 rpm
